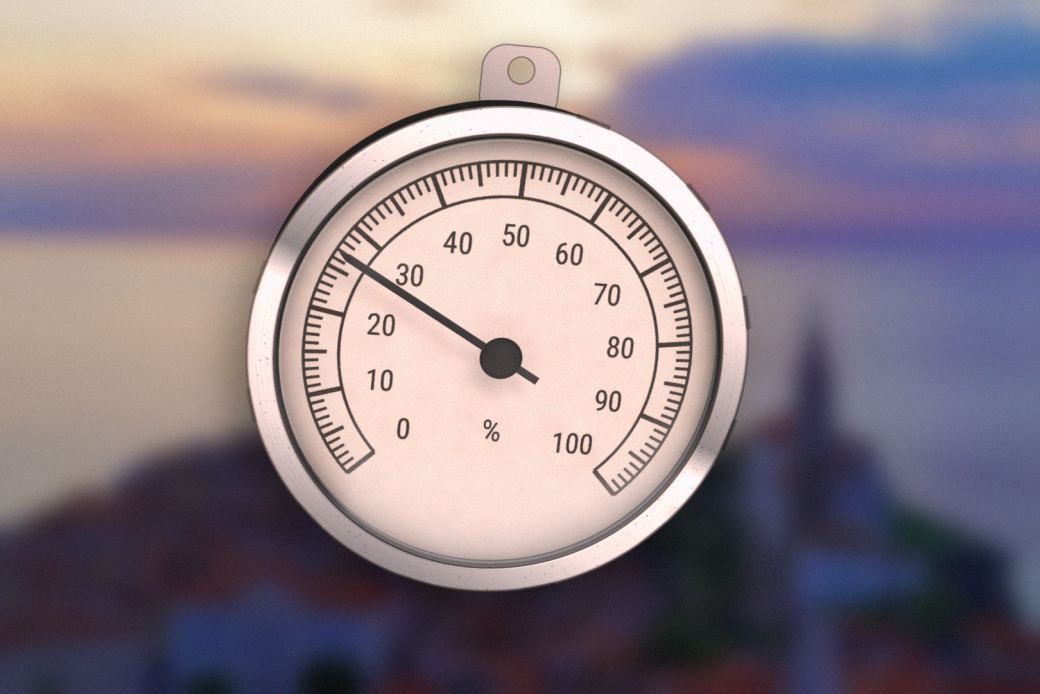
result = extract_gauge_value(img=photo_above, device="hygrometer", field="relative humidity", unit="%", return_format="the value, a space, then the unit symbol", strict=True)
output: 27 %
